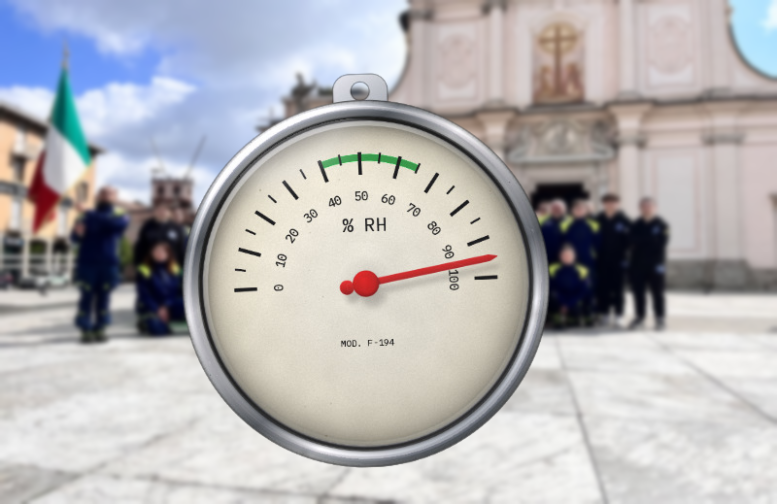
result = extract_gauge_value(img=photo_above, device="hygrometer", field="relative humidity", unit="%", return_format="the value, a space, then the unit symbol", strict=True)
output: 95 %
